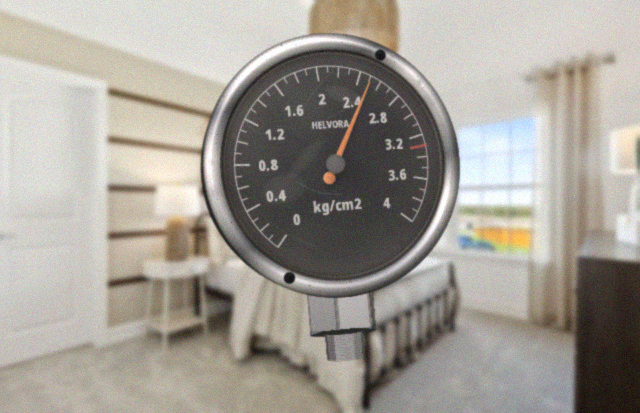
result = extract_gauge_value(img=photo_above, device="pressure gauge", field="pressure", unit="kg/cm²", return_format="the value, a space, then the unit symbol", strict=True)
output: 2.5 kg/cm²
